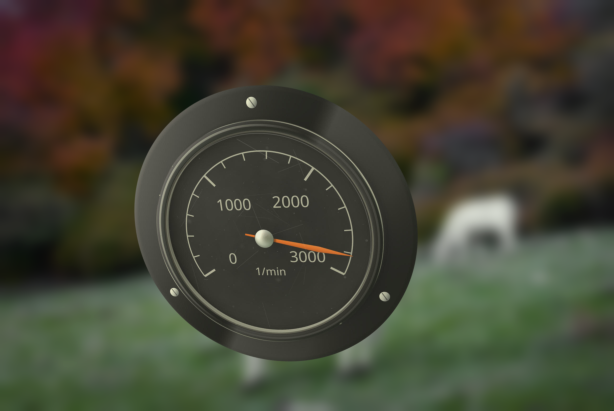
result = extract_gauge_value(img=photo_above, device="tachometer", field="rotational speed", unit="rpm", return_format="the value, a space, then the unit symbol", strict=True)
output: 2800 rpm
